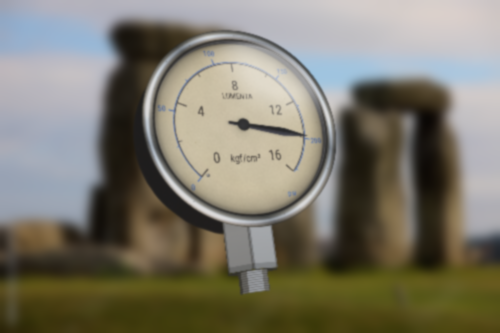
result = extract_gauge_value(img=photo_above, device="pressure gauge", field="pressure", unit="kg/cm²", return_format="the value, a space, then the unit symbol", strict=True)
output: 14 kg/cm²
